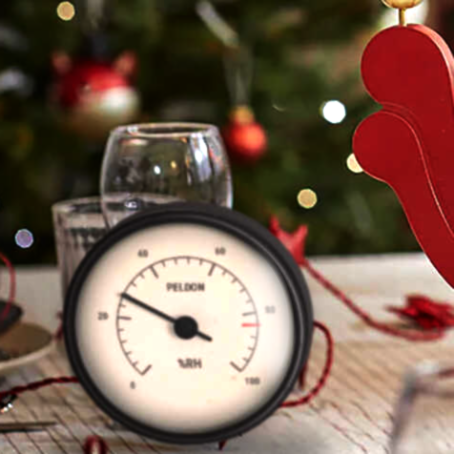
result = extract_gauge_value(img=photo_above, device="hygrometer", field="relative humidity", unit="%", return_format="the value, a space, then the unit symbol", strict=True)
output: 28 %
